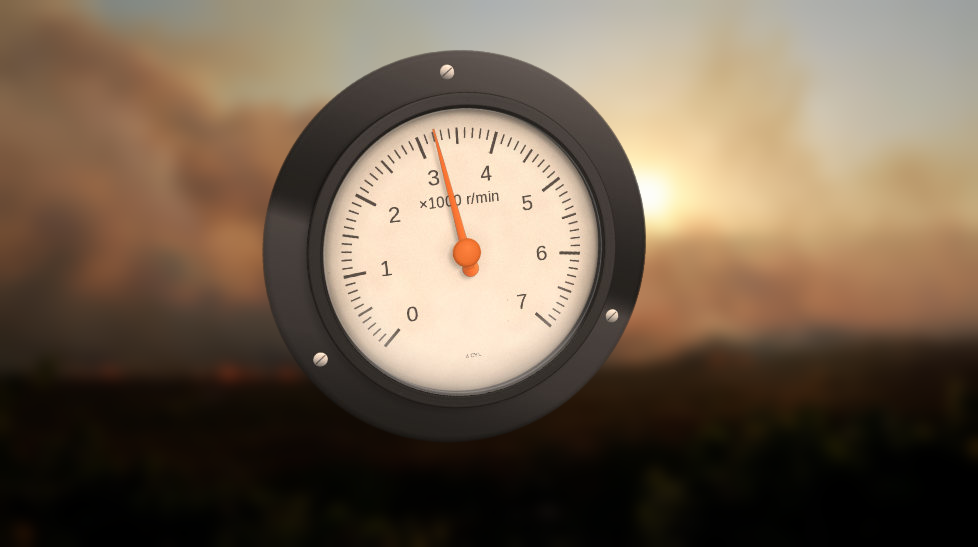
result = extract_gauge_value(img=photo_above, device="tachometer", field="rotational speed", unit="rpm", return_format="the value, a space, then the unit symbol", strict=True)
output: 3200 rpm
